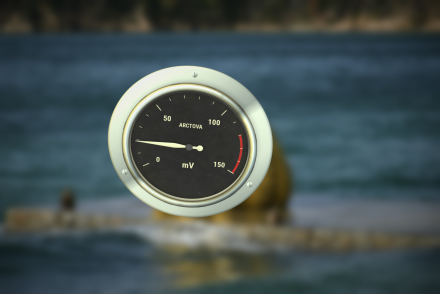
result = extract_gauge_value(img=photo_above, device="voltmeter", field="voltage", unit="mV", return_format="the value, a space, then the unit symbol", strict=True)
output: 20 mV
